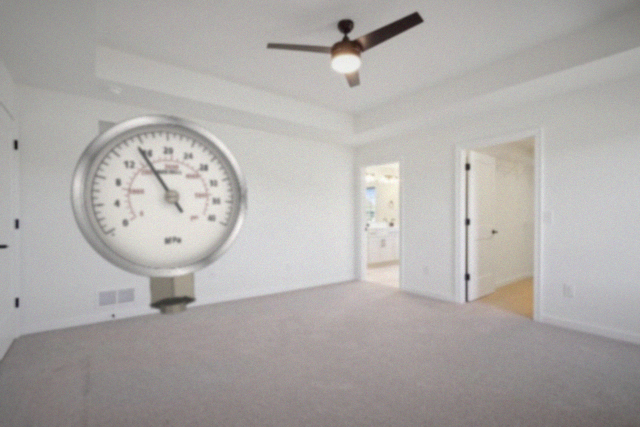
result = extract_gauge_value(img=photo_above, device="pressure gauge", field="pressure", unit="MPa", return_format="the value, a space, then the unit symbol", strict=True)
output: 15 MPa
